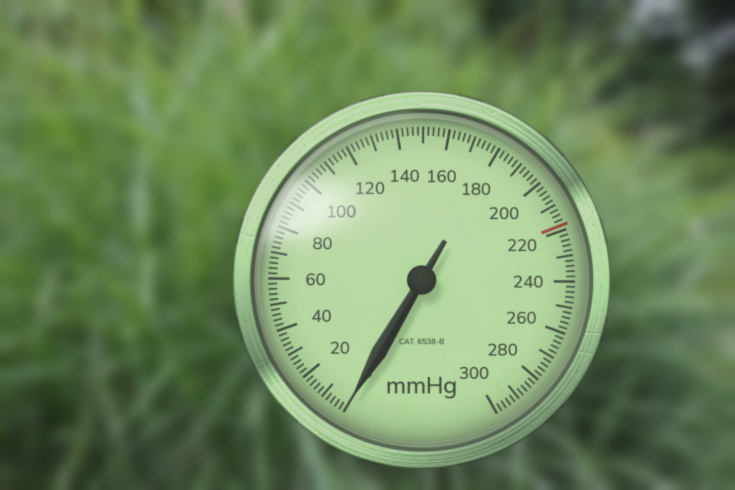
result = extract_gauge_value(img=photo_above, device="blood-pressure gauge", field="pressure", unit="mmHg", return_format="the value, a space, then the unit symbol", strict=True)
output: 0 mmHg
